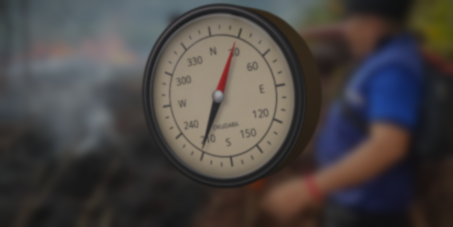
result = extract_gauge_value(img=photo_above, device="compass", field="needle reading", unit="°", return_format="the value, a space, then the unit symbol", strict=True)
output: 30 °
